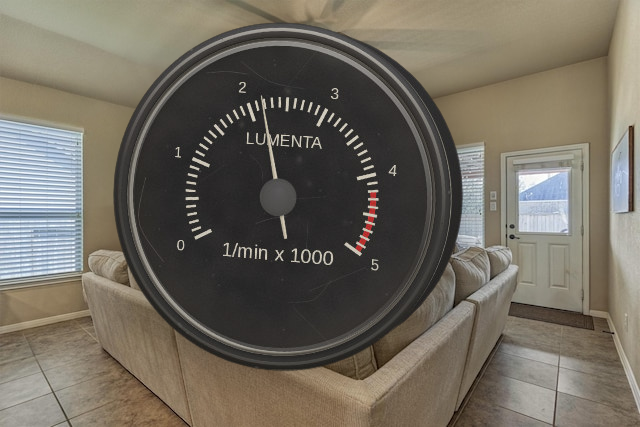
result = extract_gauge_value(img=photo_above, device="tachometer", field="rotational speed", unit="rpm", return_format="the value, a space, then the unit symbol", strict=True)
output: 2200 rpm
